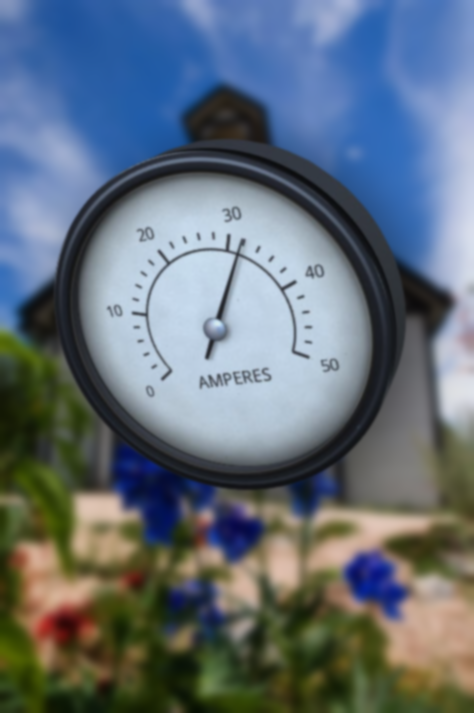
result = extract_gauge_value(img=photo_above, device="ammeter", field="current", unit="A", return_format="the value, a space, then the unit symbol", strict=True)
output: 32 A
